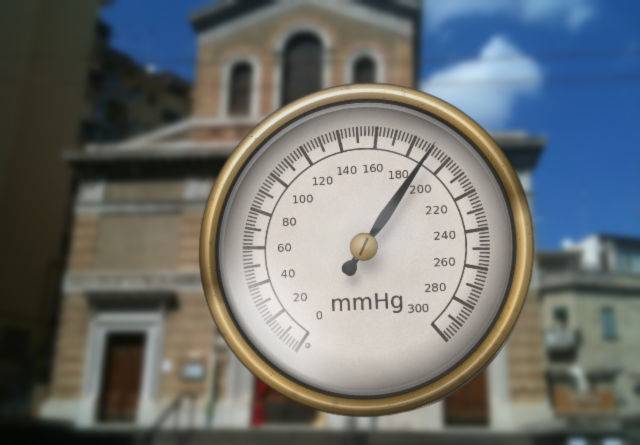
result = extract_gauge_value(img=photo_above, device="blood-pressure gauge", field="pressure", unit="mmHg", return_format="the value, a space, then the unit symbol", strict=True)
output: 190 mmHg
